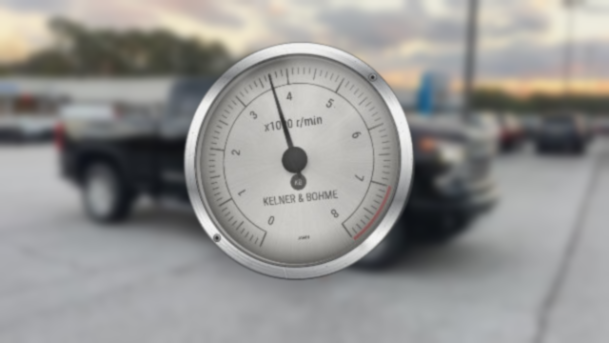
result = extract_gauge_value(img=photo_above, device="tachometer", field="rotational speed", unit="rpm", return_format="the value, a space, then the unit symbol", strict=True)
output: 3700 rpm
